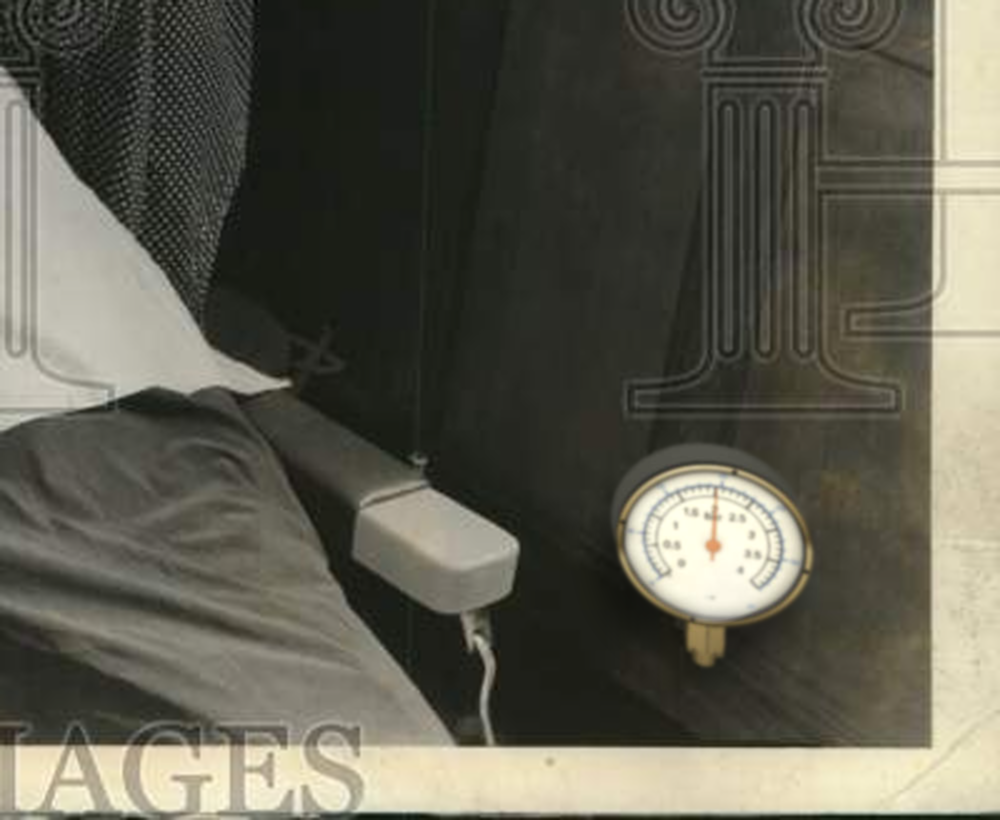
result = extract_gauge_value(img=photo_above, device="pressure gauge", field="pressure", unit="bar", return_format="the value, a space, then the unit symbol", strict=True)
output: 2 bar
